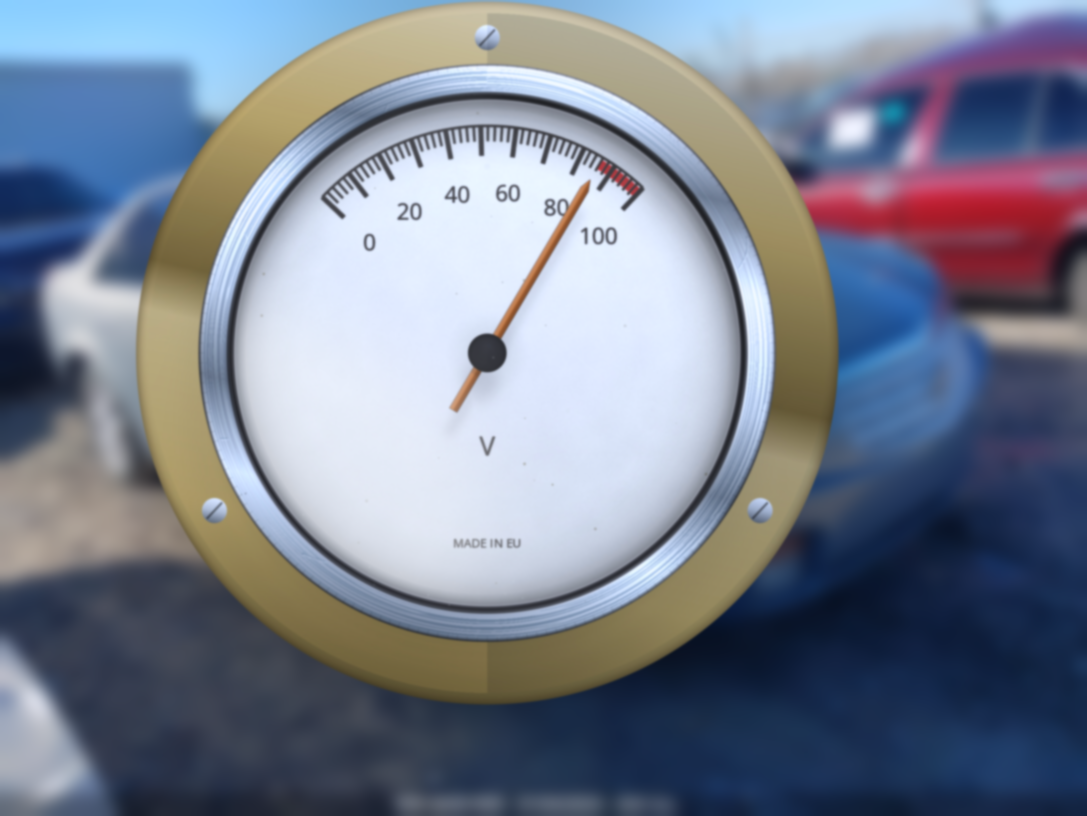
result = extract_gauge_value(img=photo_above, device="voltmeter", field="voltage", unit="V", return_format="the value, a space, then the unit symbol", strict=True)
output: 86 V
